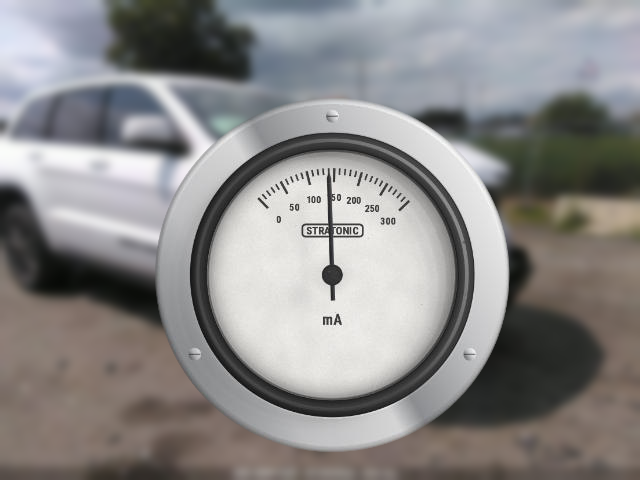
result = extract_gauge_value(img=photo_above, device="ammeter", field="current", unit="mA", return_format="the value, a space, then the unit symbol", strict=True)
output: 140 mA
